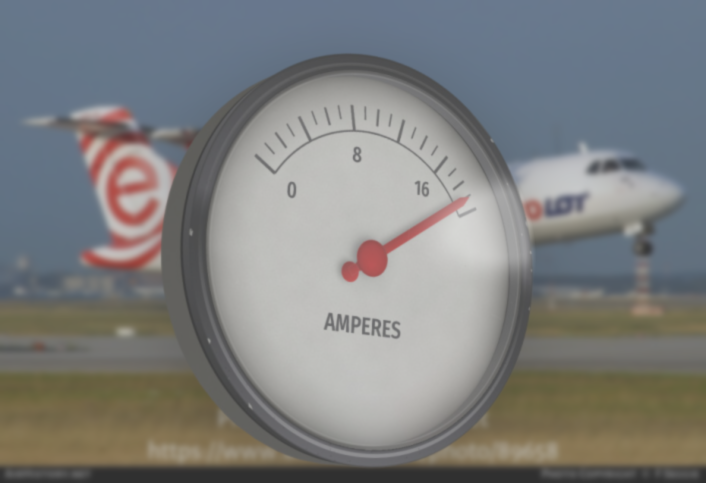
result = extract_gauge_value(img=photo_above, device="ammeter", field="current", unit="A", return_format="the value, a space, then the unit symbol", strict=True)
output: 19 A
